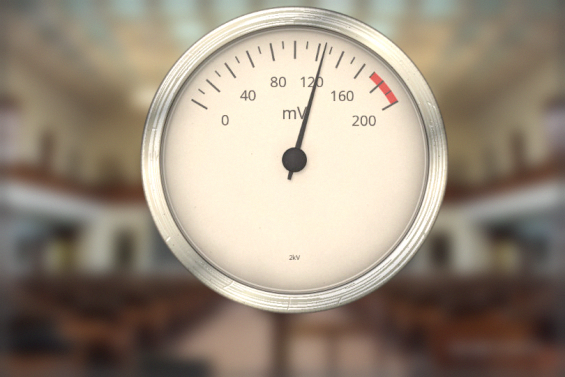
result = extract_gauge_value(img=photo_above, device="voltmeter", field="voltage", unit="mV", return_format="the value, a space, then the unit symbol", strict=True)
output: 125 mV
